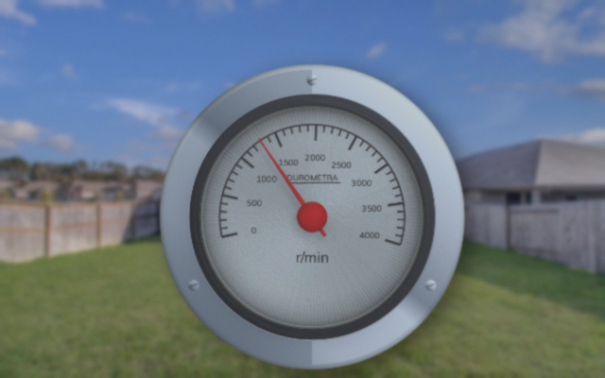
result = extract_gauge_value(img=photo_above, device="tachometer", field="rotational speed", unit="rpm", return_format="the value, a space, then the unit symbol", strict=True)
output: 1300 rpm
